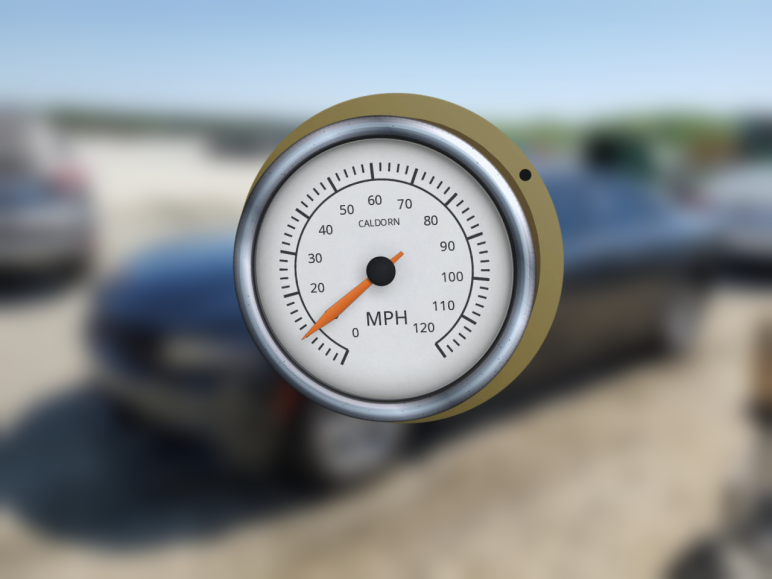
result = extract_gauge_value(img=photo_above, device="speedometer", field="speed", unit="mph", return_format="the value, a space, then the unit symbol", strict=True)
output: 10 mph
